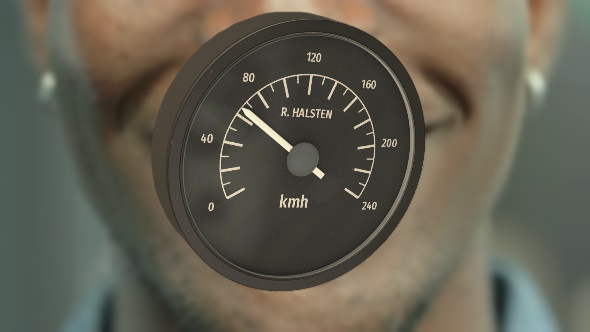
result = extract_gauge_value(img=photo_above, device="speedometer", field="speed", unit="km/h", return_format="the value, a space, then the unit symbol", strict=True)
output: 65 km/h
